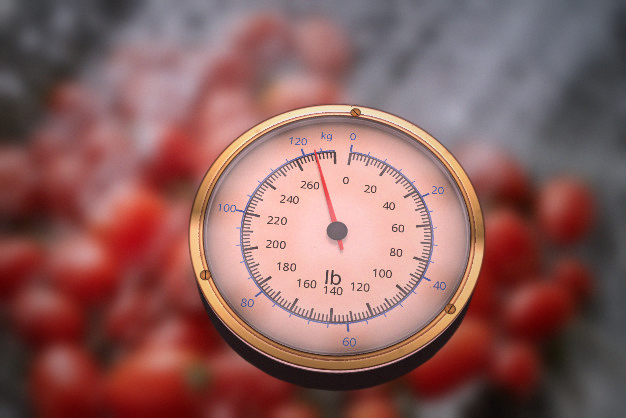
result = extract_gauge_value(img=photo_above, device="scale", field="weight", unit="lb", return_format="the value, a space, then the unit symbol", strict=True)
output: 270 lb
